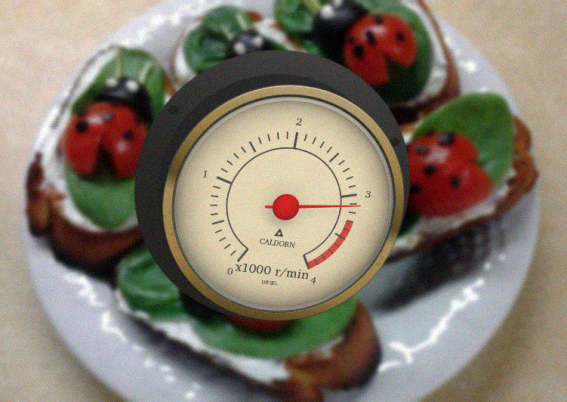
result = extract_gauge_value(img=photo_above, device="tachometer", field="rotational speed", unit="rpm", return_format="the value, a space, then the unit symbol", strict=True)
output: 3100 rpm
